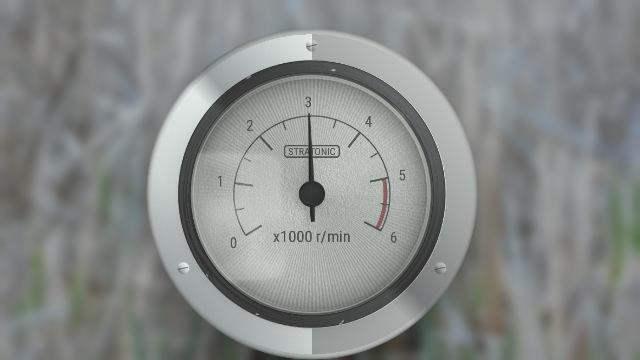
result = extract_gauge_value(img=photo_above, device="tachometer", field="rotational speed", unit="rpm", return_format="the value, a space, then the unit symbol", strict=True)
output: 3000 rpm
